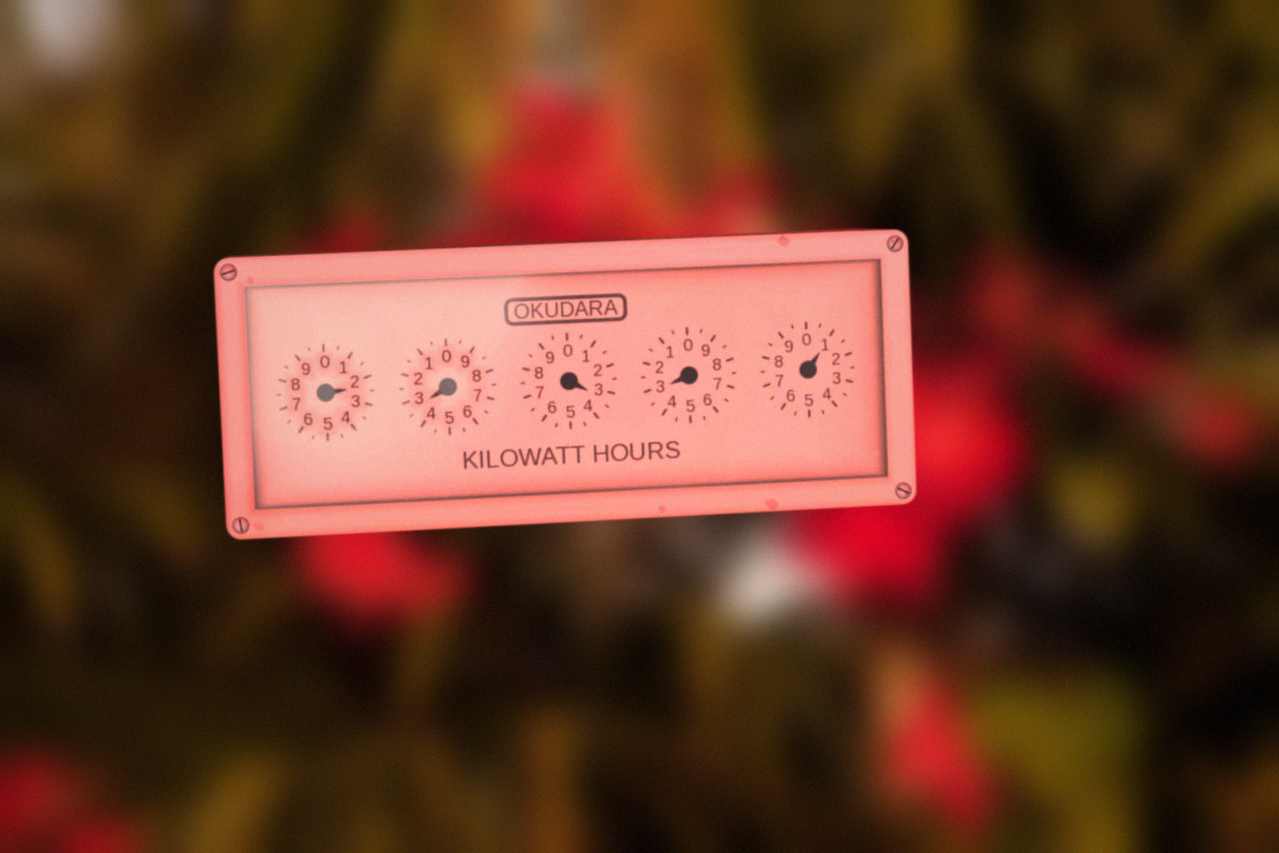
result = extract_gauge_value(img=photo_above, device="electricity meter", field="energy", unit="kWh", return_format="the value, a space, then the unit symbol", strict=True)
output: 23331 kWh
